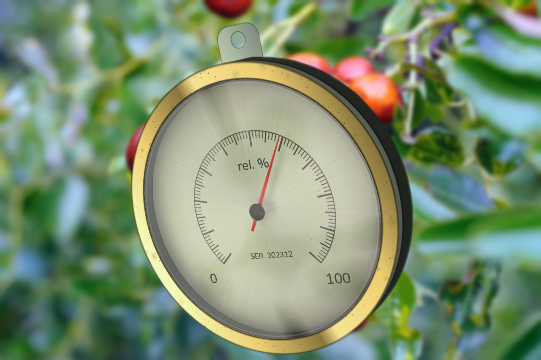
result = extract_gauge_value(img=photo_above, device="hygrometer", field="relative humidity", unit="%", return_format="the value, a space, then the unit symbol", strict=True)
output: 60 %
